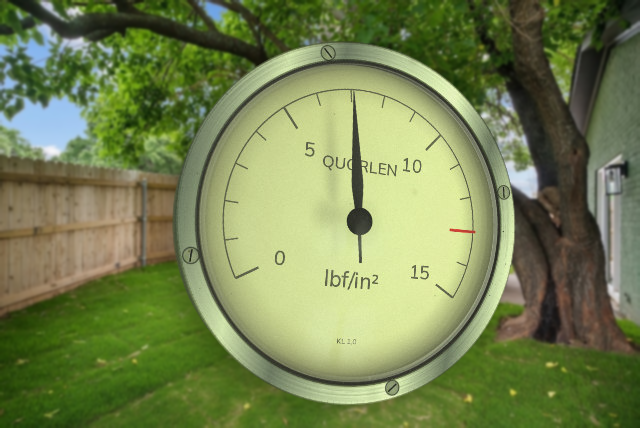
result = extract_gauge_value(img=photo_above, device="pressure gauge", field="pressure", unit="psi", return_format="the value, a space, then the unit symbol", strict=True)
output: 7 psi
